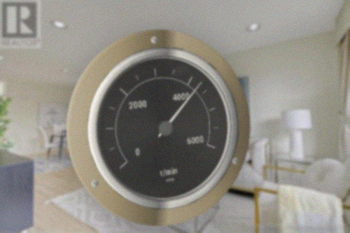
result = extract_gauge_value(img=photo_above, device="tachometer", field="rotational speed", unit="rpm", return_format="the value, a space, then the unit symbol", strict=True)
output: 4250 rpm
